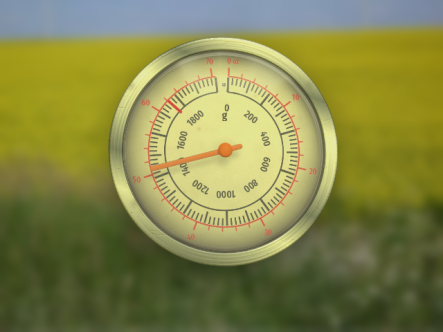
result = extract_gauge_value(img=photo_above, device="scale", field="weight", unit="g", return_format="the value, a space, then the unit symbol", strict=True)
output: 1440 g
